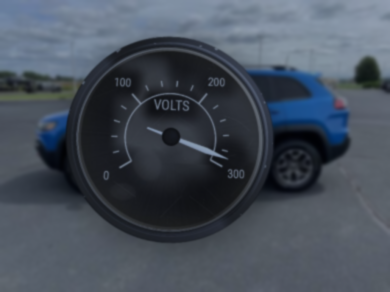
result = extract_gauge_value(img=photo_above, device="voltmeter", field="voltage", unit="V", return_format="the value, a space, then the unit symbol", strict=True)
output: 290 V
